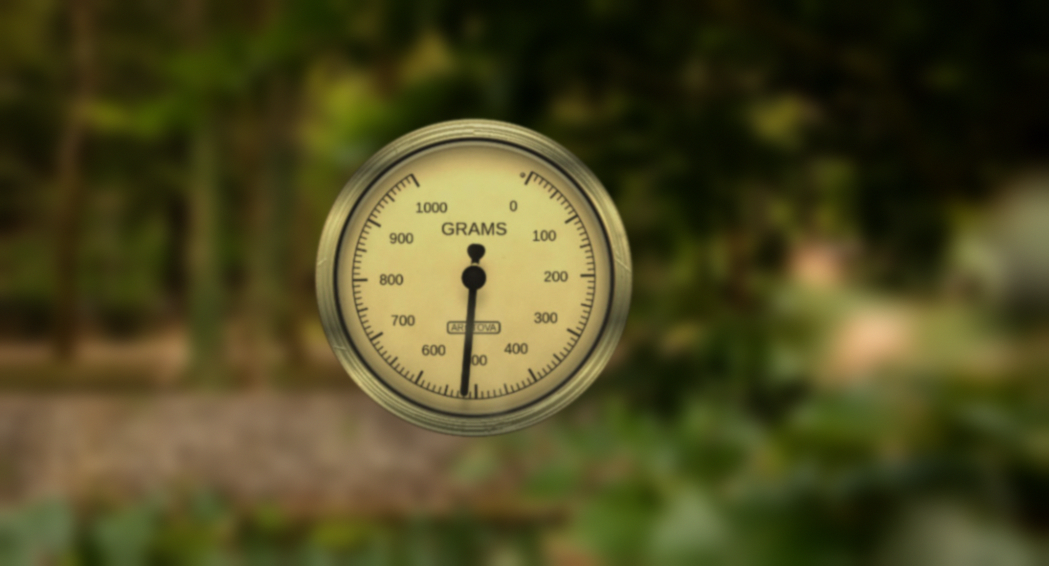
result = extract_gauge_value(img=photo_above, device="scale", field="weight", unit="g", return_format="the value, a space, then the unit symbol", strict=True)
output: 520 g
